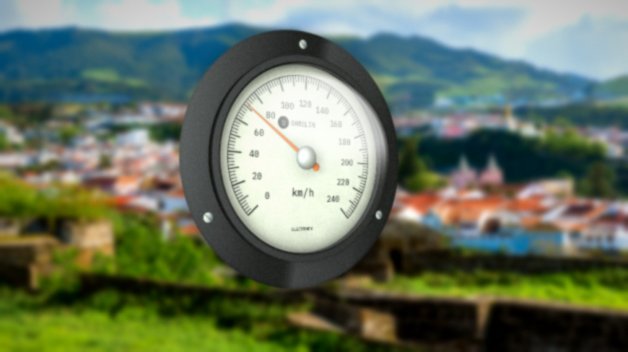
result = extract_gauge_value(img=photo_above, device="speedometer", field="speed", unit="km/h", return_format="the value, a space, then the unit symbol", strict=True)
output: 70 km/h
